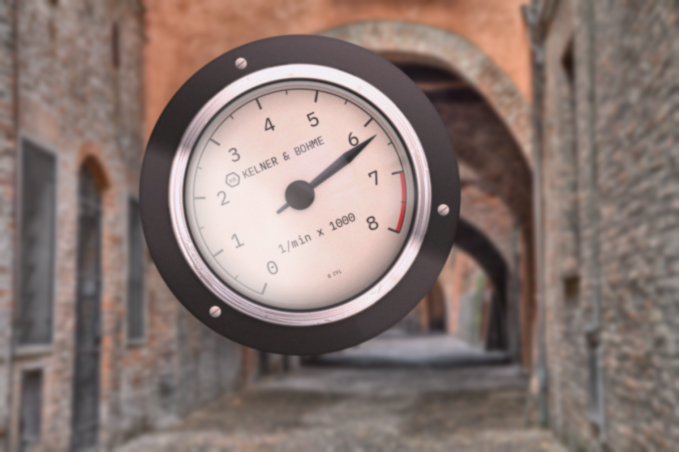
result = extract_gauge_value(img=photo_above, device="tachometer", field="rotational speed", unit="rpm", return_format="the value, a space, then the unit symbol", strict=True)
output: 6250 rpm
